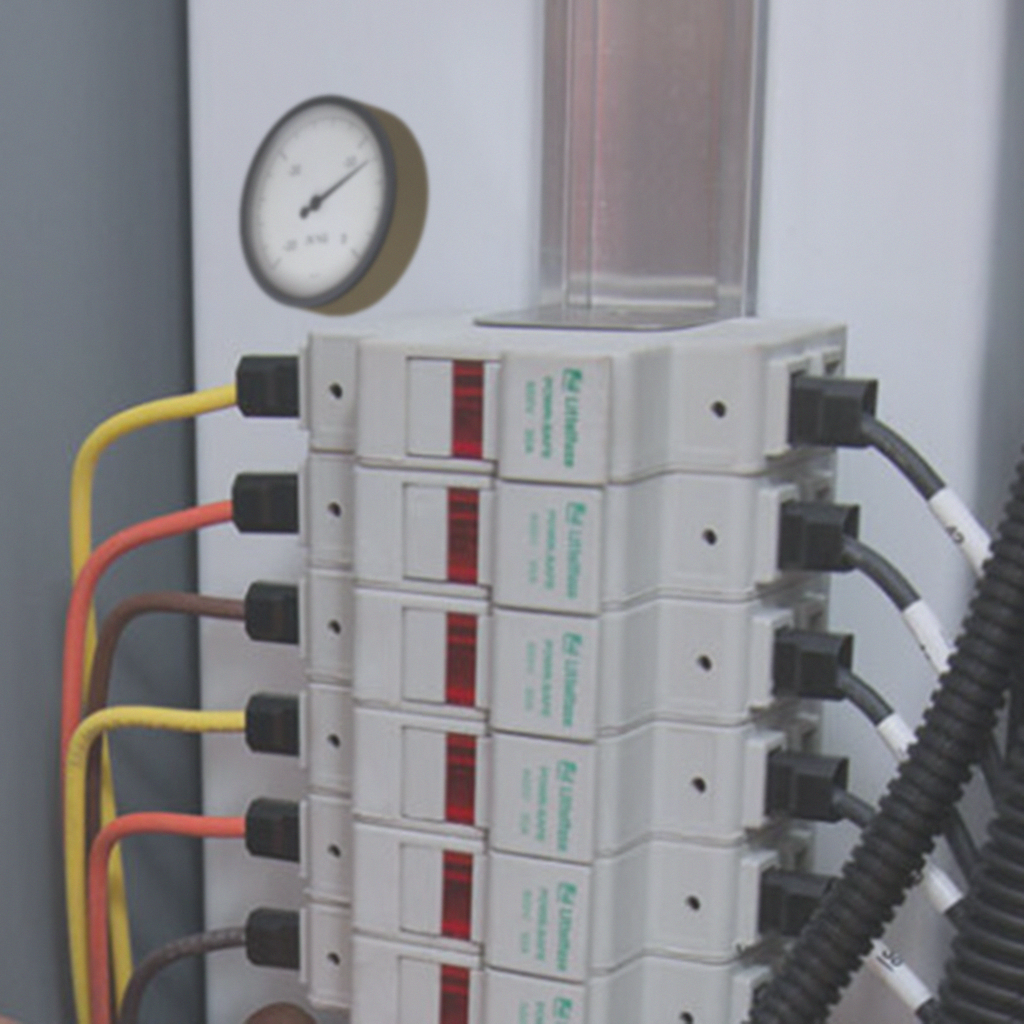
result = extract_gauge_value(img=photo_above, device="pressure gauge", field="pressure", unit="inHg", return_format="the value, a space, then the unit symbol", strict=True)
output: -8 inHg
